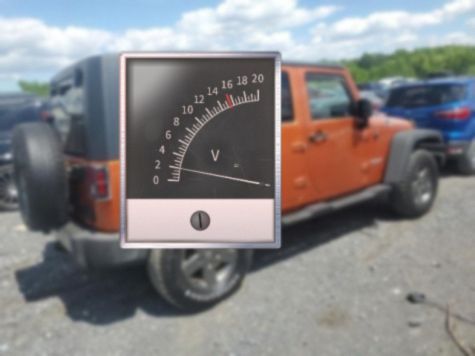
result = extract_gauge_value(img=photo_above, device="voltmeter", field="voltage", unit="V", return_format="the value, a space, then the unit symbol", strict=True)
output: 2 V
